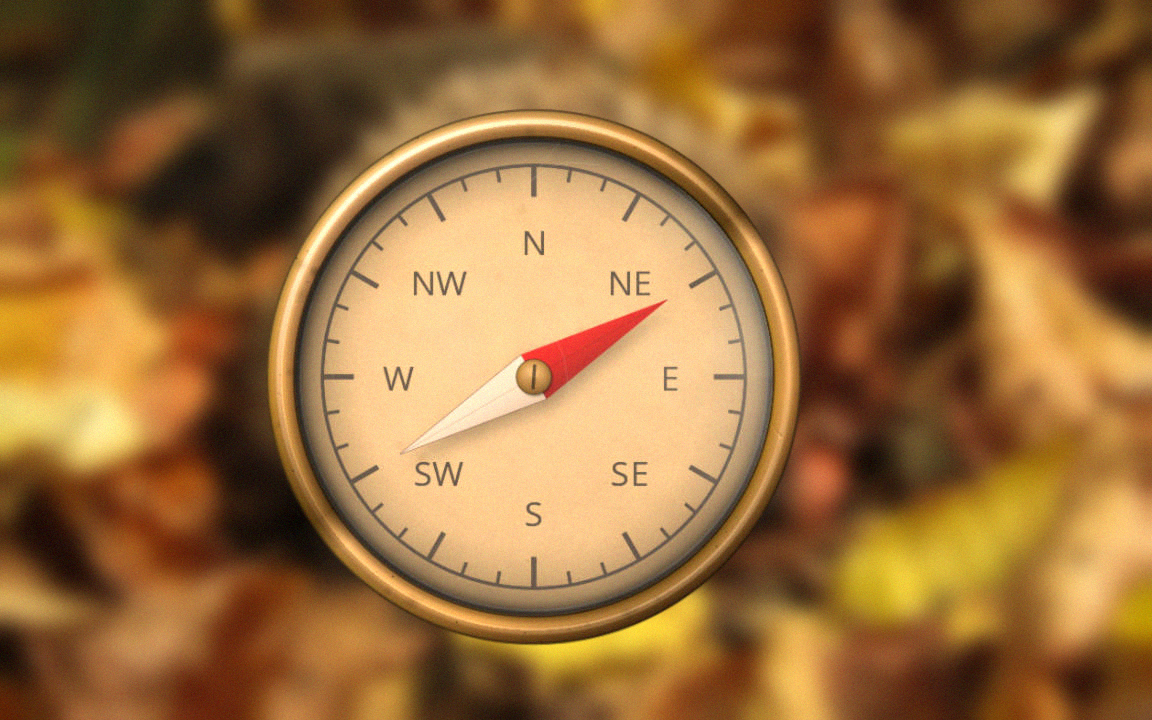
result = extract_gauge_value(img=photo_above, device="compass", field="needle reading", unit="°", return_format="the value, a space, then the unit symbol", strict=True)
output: 60 °
